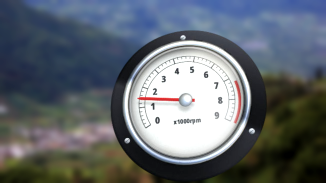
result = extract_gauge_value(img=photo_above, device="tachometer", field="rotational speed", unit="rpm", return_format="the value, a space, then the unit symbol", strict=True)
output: 1400 rpm
